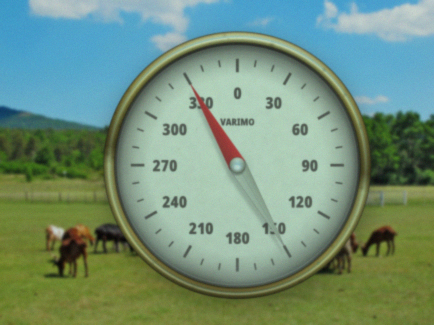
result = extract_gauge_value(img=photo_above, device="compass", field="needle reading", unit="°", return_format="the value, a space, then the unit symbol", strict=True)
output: 330 °
